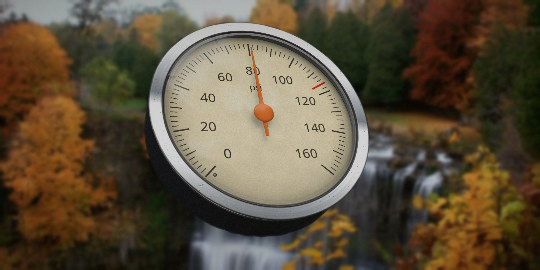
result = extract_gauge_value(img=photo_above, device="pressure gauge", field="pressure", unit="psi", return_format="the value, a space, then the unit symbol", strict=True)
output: 80 psi
